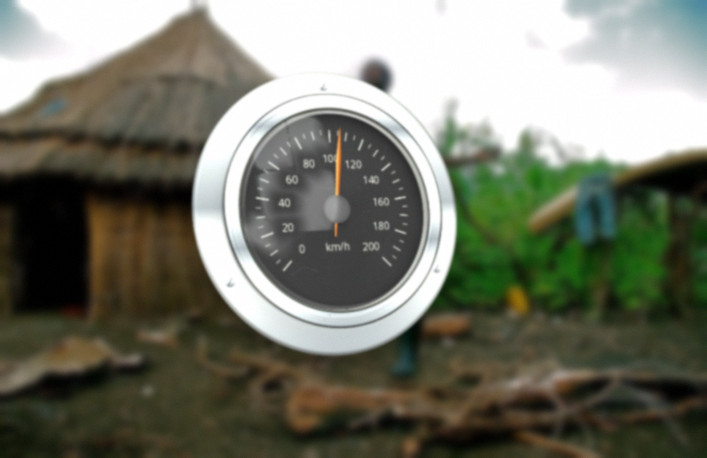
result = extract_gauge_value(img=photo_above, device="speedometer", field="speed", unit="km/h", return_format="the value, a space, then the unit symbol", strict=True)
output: 105 km/h
